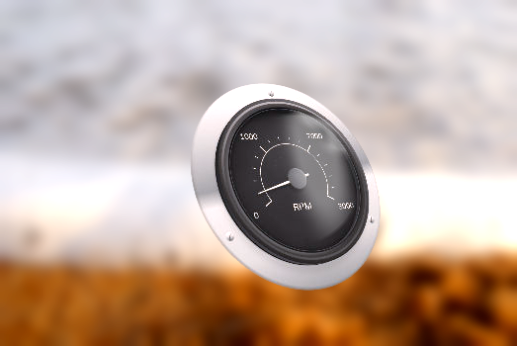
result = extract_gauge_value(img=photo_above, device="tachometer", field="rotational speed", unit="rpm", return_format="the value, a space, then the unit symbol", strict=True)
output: 200 rpm
